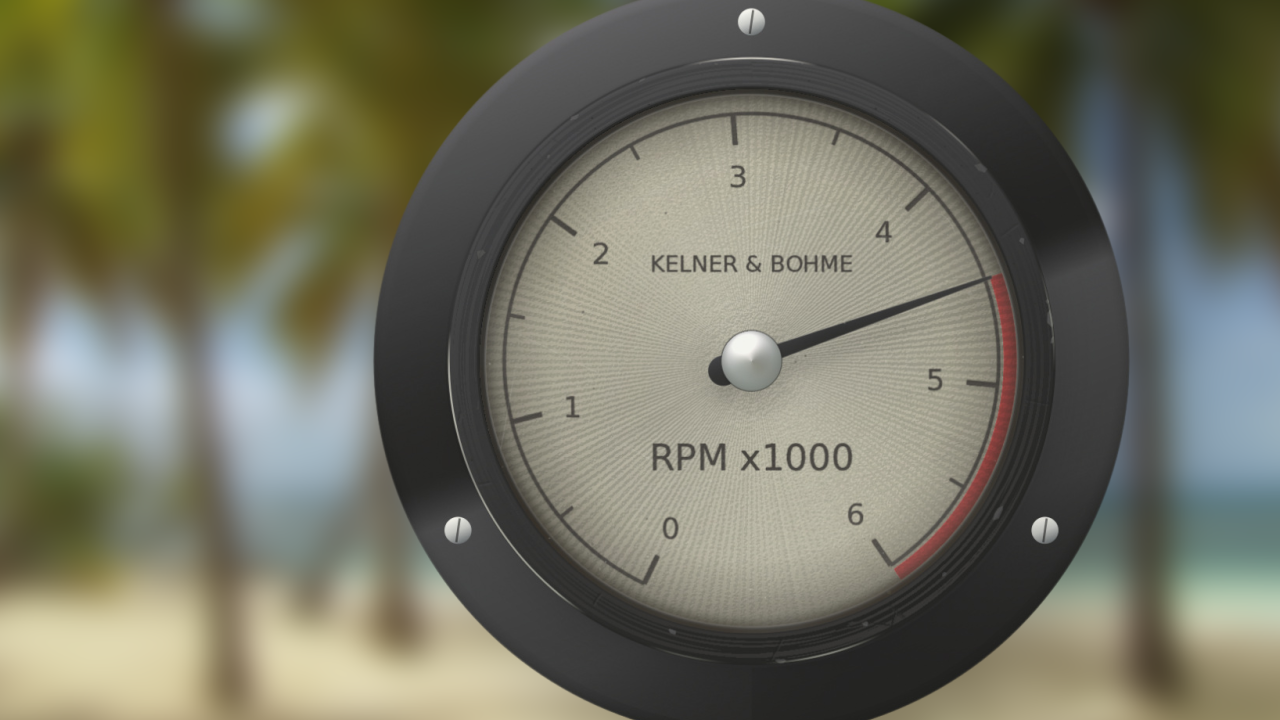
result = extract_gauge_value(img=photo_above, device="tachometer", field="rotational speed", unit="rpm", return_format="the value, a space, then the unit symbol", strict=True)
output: 4500 rpm
